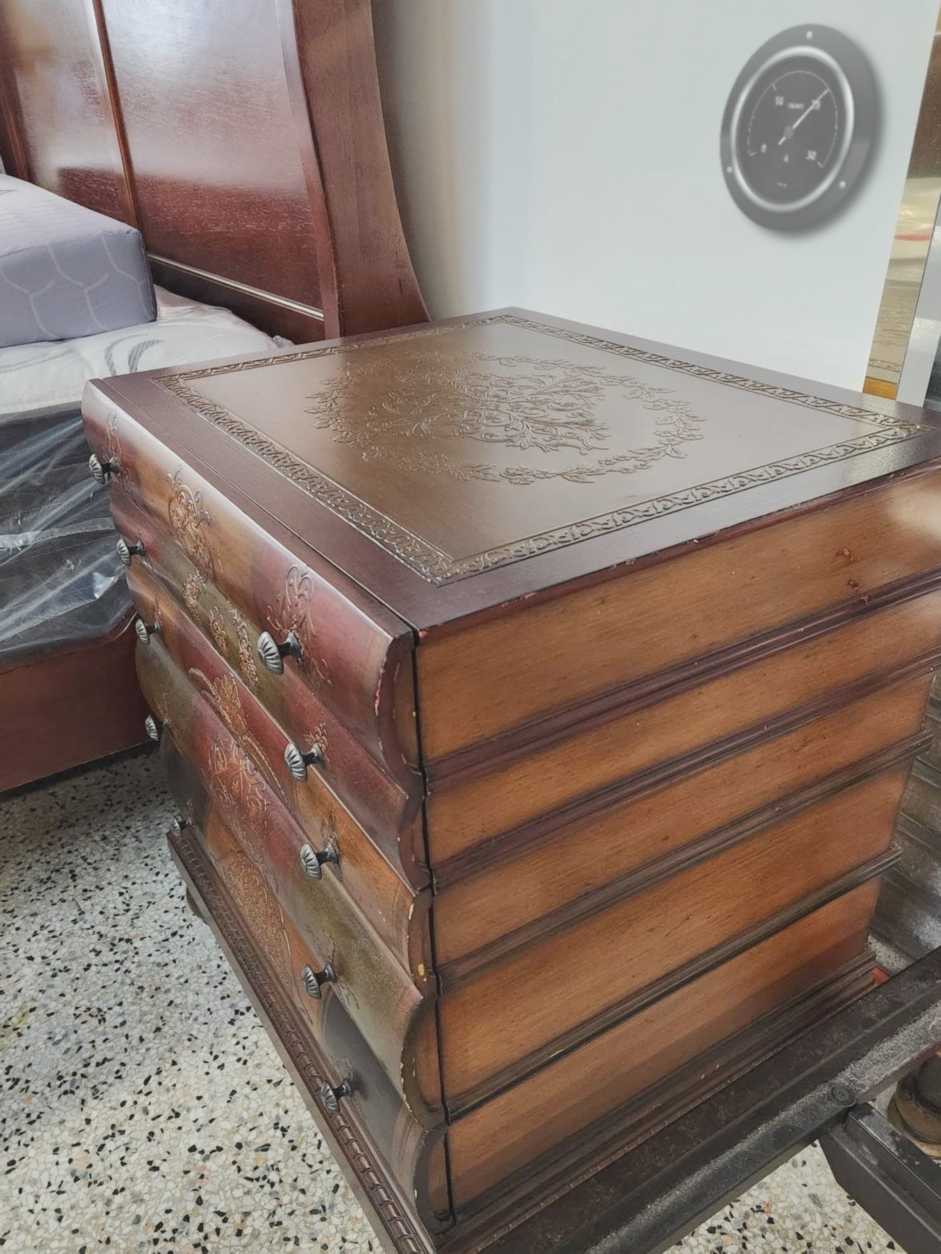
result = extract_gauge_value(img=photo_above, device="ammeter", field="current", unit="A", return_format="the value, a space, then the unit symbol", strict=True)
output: 20 A
